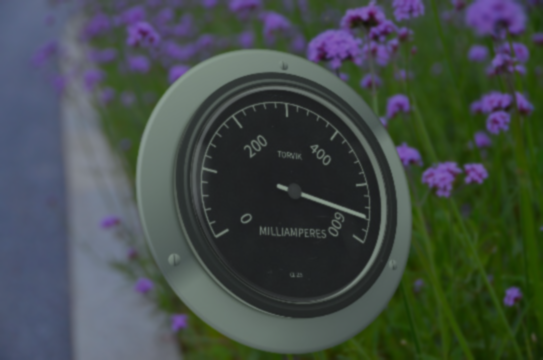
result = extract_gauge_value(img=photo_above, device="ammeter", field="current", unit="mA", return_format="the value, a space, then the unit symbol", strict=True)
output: 560 mA
